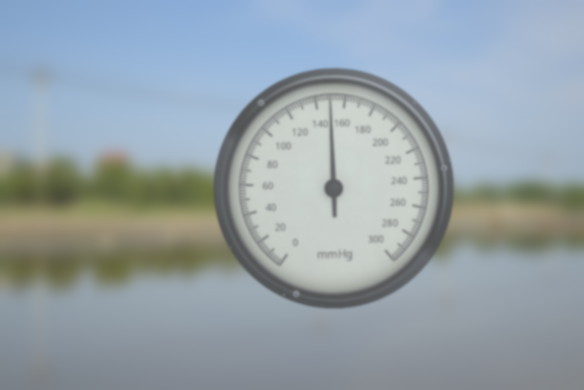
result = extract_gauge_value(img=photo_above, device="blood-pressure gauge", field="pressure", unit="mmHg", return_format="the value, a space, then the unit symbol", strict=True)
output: 150 mmHg
